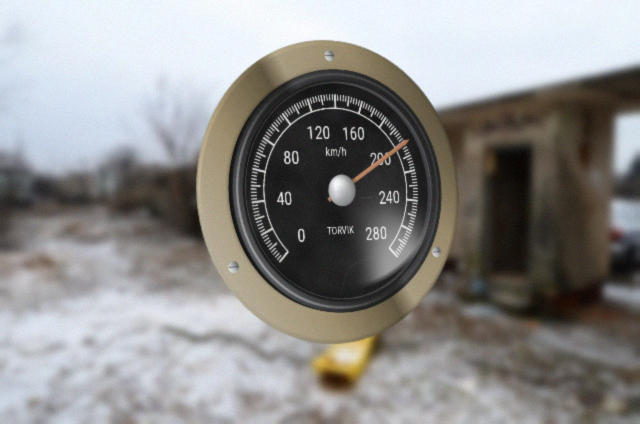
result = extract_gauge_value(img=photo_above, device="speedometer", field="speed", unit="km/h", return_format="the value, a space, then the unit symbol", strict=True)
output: 200 km/h
